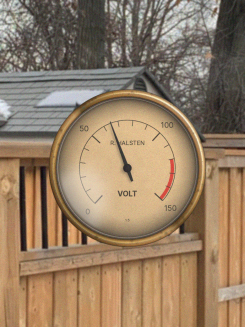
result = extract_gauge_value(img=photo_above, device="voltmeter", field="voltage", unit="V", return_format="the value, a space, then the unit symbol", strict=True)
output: 65 V
